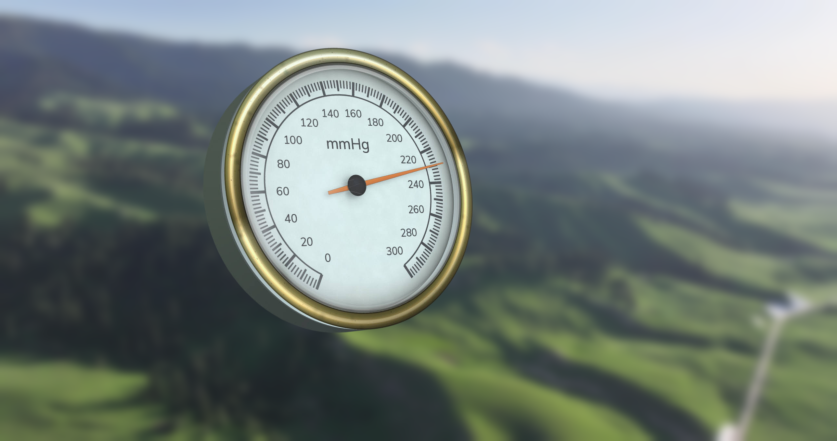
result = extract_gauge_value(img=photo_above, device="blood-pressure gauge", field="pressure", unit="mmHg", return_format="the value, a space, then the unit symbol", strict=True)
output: 230 mmHg
